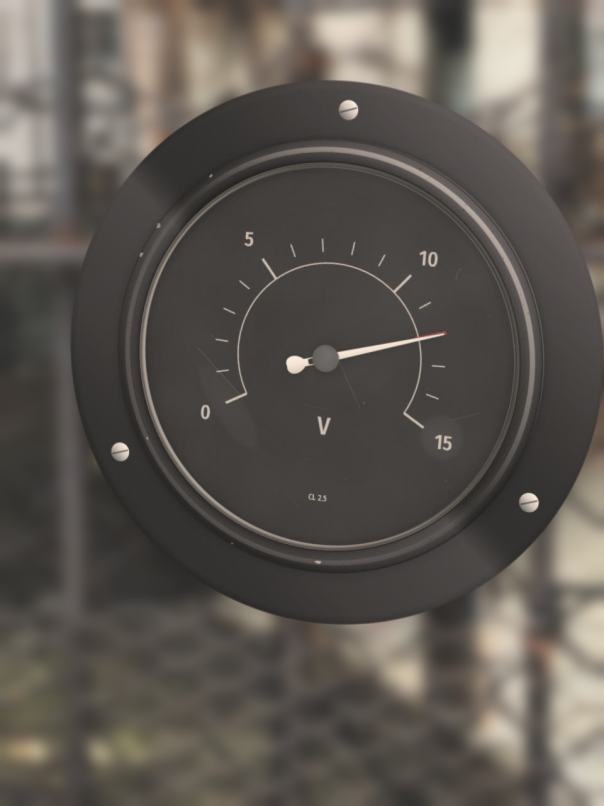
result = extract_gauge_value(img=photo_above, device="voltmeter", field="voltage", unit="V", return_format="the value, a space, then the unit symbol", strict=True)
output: 12 V
